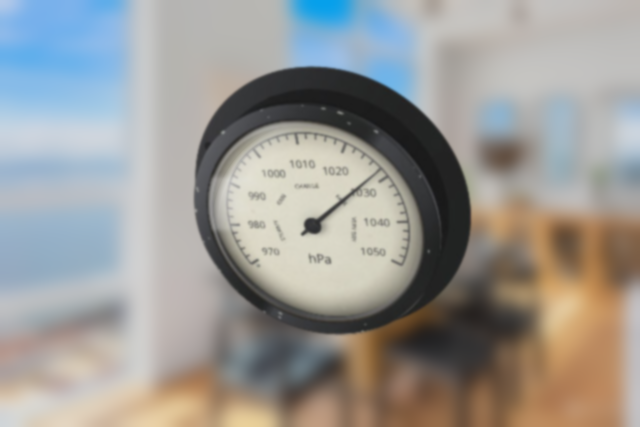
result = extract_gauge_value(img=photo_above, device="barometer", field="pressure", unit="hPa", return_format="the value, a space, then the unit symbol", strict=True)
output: 1028 hPa
